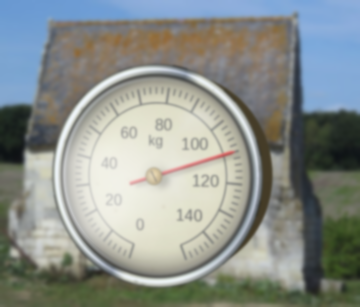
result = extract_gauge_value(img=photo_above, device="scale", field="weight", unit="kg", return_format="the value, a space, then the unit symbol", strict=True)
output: 110 kg
